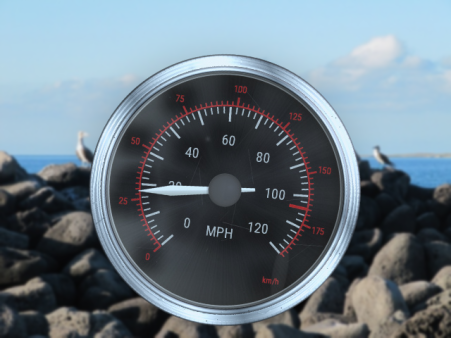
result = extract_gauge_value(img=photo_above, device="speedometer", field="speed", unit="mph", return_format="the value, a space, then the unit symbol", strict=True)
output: 18 mph
